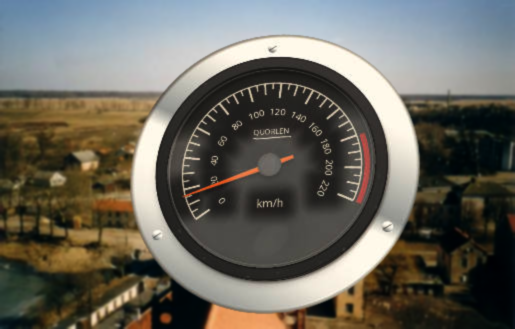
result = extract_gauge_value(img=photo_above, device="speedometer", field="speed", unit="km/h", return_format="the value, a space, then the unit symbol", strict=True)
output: 15 km/h
